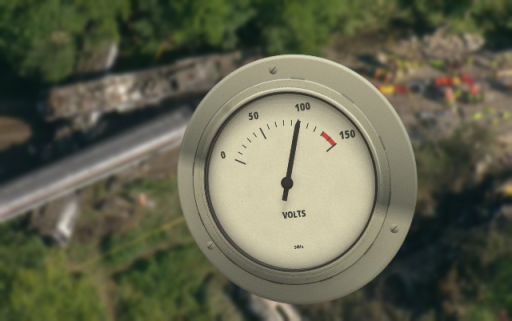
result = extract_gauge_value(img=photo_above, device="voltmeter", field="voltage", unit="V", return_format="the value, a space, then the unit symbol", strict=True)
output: 100 V
